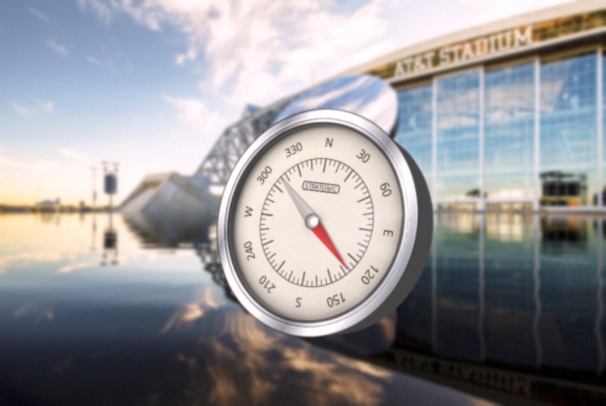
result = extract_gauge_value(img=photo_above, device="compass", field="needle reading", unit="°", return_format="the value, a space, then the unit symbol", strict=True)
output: 130 °
